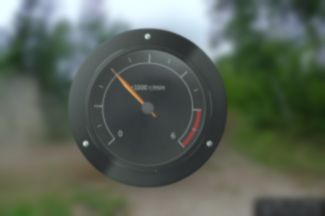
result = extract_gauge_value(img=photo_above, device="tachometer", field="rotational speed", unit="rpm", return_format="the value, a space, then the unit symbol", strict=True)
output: 2000 rpm
